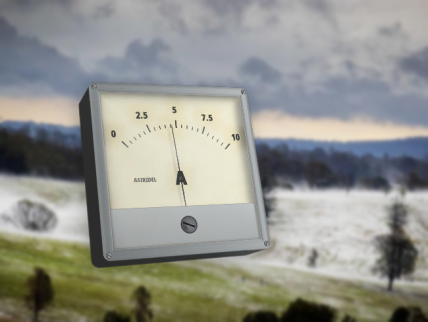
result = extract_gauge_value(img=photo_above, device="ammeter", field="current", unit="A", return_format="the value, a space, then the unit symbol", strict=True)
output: 4.5 A
